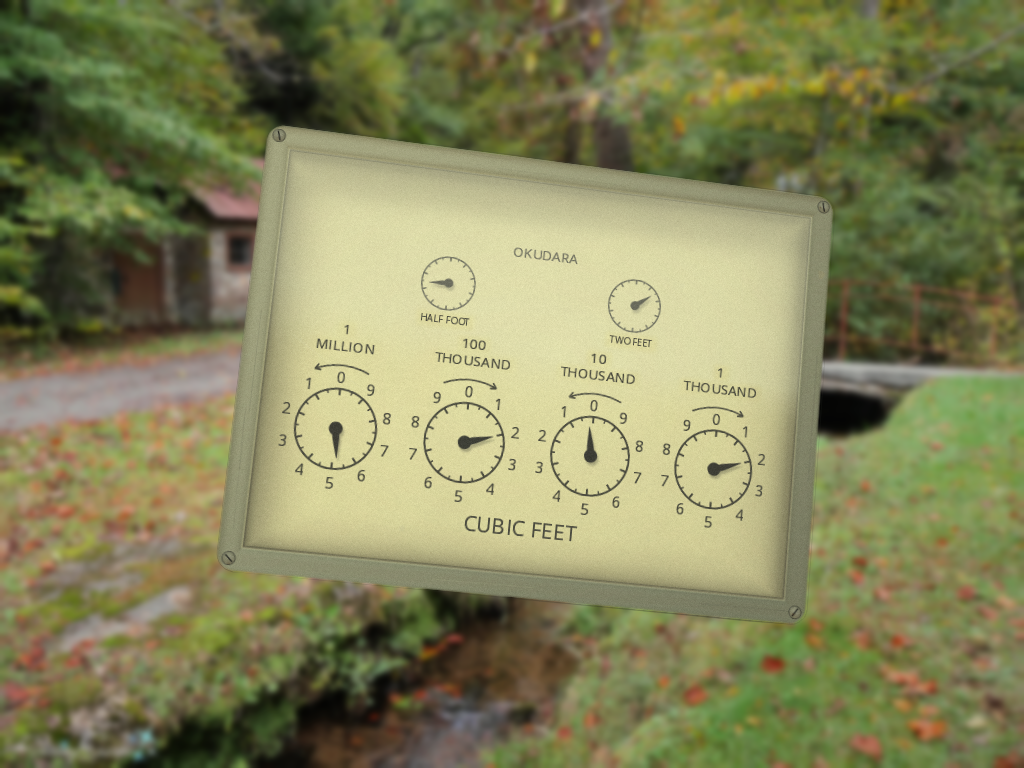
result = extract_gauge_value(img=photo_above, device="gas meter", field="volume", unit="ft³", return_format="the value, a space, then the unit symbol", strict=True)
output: 520200 ft³
